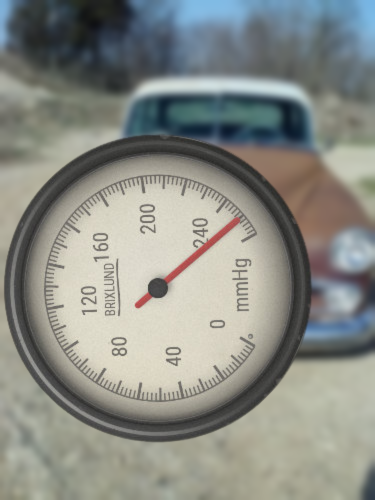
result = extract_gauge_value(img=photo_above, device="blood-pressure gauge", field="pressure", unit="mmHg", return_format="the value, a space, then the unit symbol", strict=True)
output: 250 mmHg
